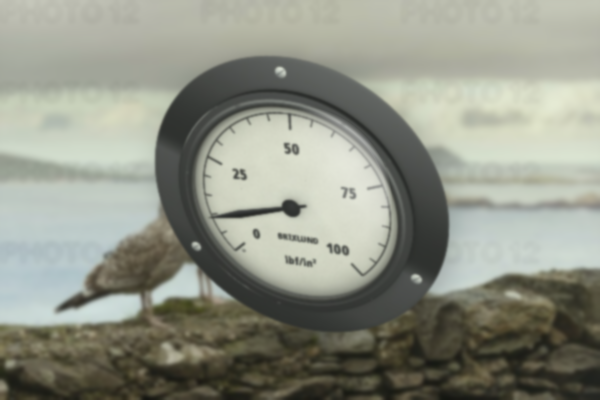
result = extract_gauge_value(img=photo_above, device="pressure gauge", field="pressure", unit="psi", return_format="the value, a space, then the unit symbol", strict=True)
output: 10 psi
